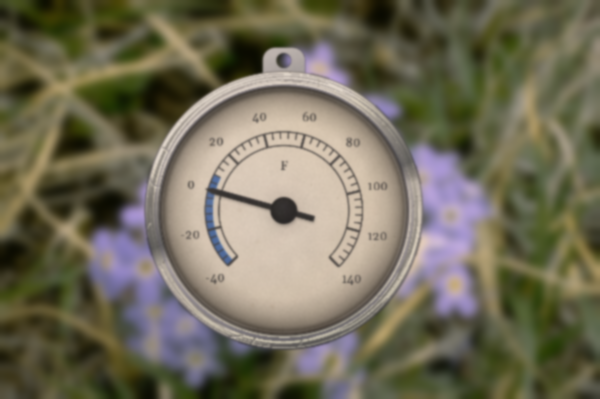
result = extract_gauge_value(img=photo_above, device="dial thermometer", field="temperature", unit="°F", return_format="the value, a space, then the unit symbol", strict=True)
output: 0 °F
